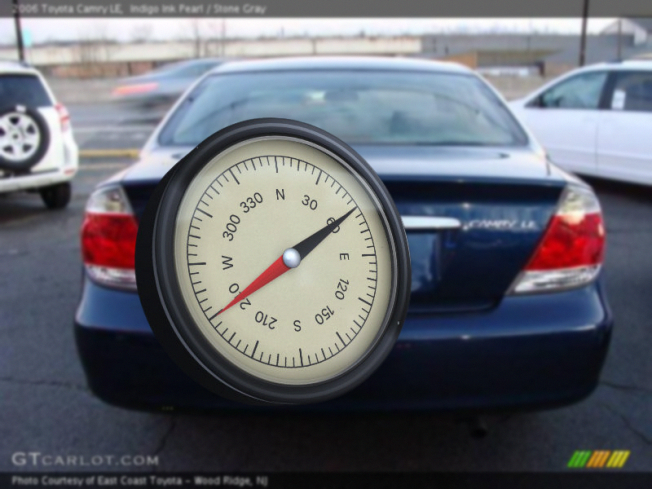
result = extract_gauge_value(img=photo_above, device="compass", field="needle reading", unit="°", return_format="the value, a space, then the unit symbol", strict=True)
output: 240 °
